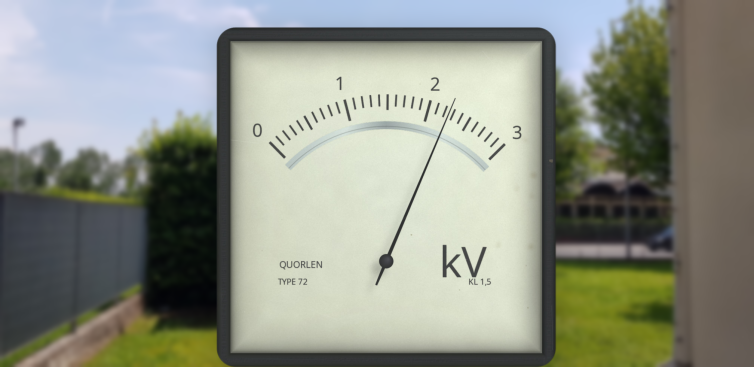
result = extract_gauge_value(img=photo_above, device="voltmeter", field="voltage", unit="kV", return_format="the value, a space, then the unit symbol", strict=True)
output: 2.25 kV
